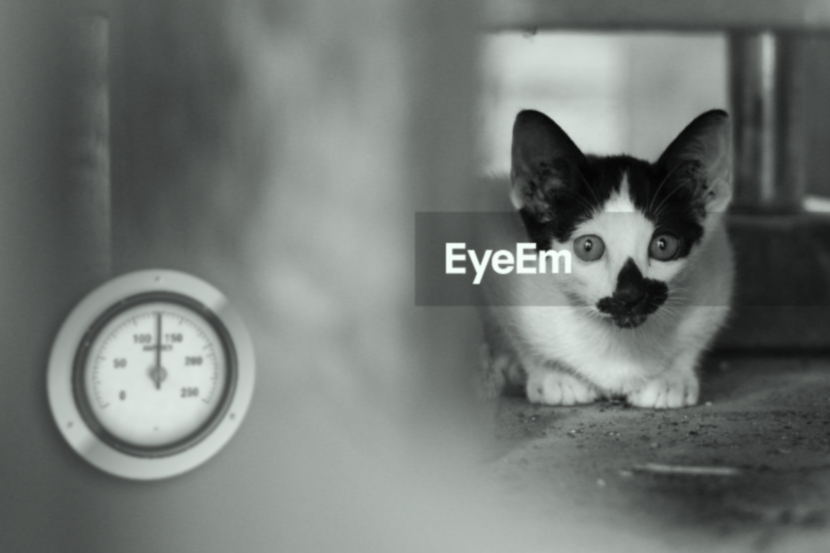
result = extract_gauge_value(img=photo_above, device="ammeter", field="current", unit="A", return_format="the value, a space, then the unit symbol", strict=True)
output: 125 A
